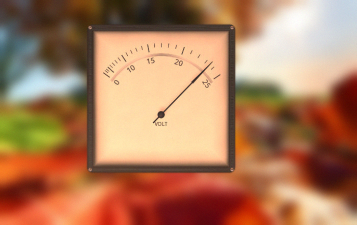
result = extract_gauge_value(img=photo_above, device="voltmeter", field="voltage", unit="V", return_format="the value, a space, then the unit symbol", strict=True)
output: 23.5 V
